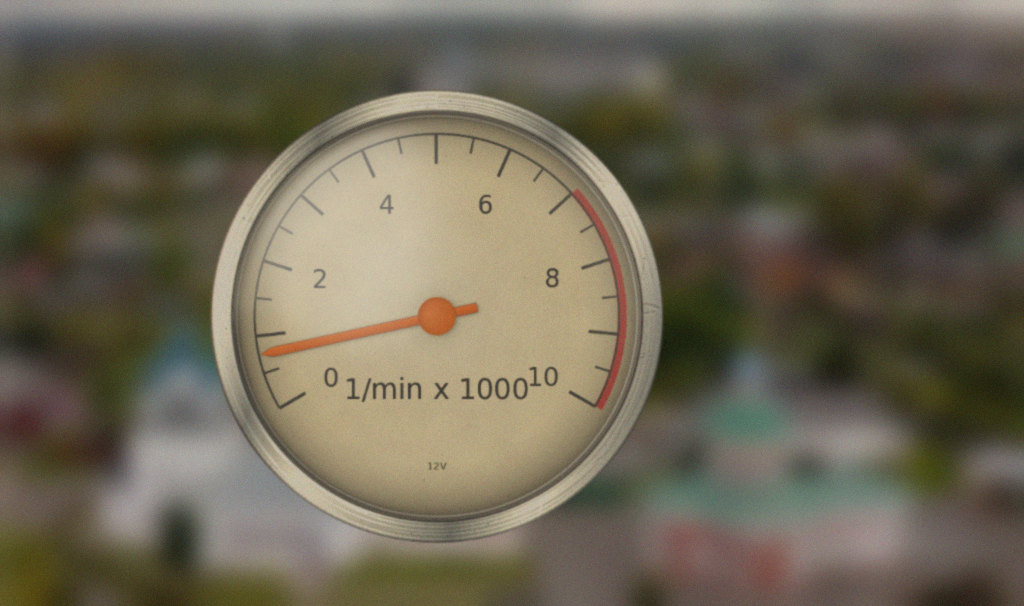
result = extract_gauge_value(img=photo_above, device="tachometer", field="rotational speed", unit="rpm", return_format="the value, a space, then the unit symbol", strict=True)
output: 750 rpm
